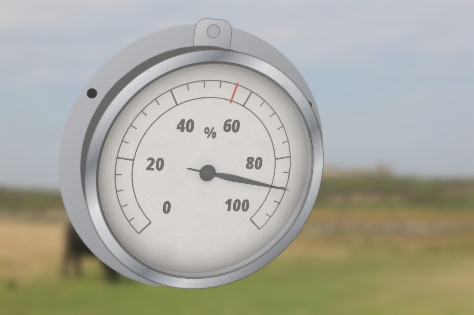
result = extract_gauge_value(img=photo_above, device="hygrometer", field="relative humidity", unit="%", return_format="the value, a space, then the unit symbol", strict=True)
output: 88 %
